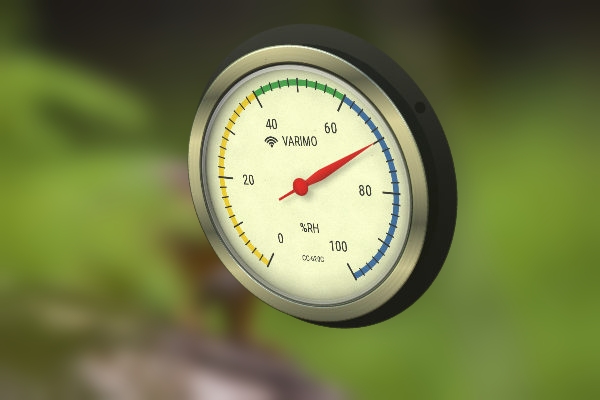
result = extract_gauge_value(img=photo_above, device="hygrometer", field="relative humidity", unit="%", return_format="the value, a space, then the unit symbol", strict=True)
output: 70 %
